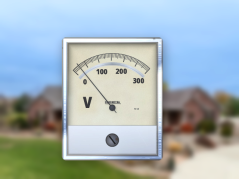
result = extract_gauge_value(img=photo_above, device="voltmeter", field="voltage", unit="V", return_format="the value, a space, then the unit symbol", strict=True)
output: 25 V
